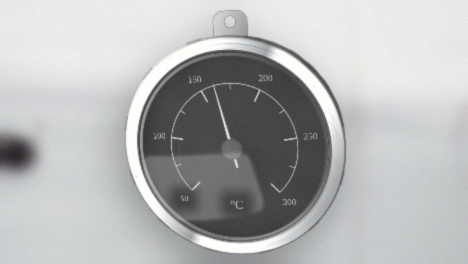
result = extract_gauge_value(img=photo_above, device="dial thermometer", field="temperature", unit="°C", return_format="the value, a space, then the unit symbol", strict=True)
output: 162.5 °C
